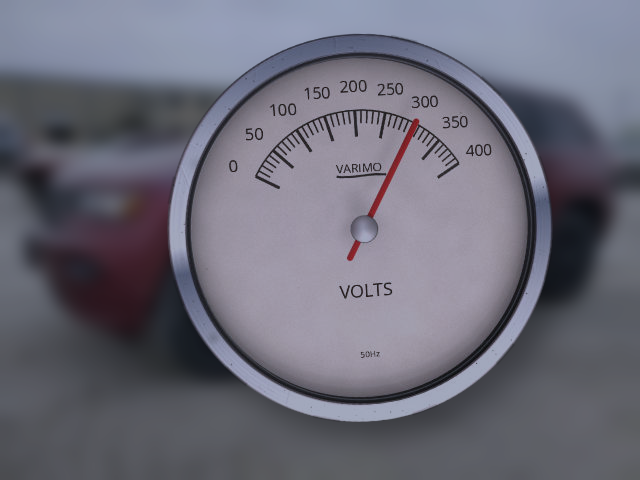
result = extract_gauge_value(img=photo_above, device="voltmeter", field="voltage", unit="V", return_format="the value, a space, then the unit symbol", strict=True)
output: 300 V
